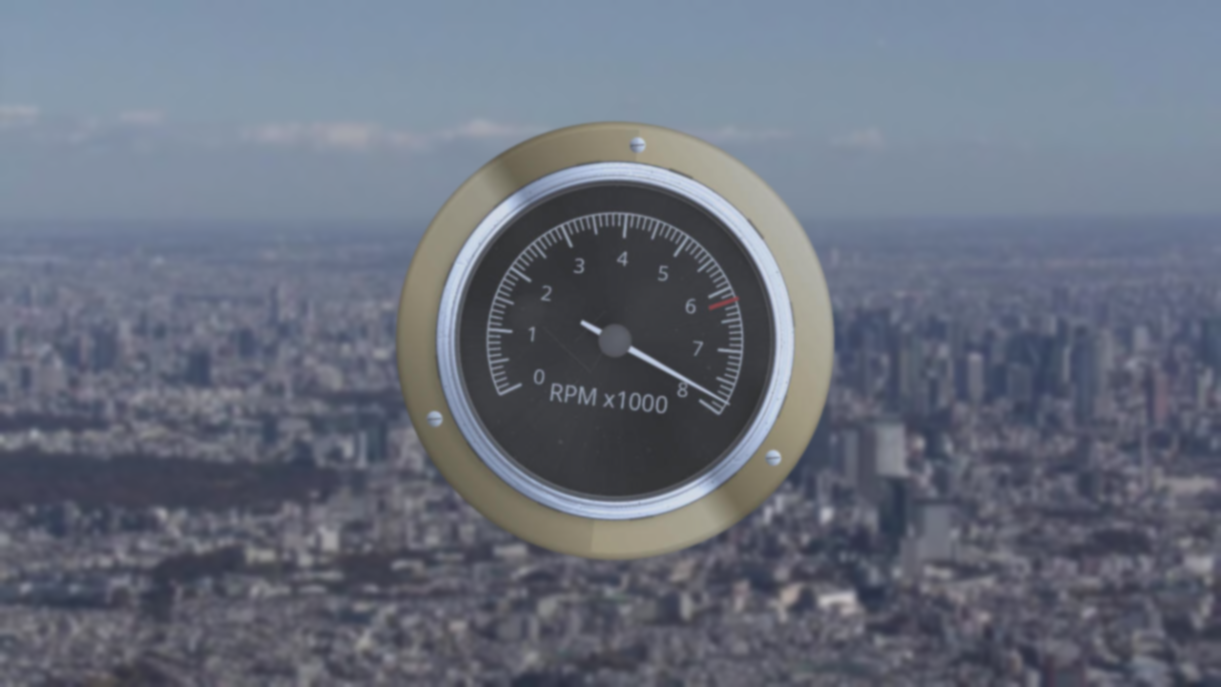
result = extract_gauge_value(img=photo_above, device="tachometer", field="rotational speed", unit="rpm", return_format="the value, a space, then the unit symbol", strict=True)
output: 7800 rpm
